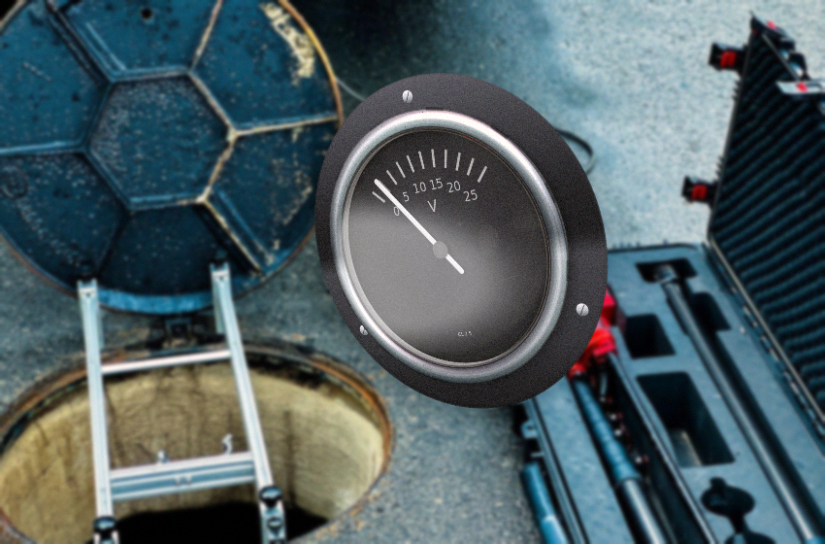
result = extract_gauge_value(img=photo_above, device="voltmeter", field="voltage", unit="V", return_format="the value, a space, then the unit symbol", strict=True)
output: 2.5 V
